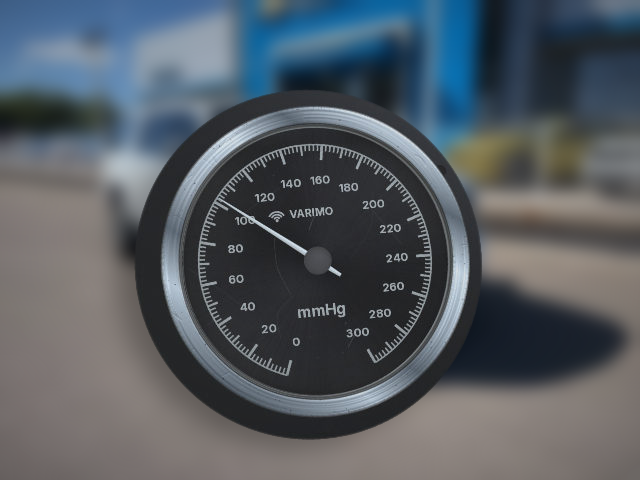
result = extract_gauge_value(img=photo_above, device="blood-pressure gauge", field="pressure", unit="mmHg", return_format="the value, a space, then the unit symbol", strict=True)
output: 102 mmHg
